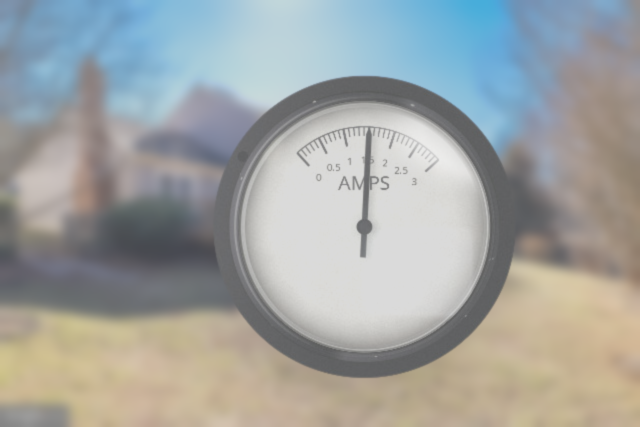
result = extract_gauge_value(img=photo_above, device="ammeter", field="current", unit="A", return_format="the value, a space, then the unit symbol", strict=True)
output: 1.5 A
